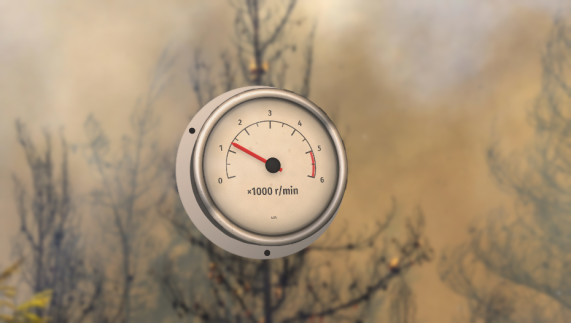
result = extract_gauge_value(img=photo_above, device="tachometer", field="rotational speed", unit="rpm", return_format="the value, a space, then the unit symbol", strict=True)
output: 1250 rpm
